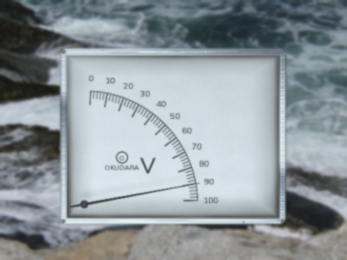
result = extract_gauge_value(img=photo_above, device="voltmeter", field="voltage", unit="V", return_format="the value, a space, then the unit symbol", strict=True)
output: 90 V
